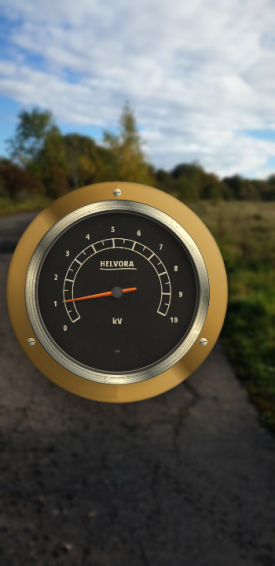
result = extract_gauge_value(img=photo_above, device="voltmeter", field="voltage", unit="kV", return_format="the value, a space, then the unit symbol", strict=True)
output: 1 kV
